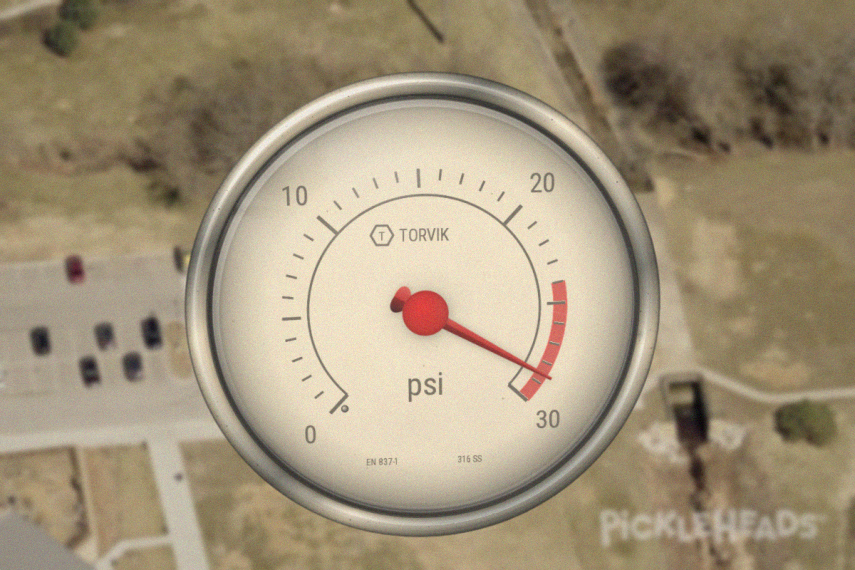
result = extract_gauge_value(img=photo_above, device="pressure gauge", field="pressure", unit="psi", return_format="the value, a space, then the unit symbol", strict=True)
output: 28.5 psi
